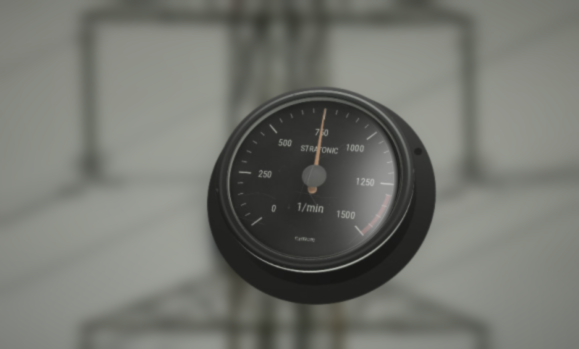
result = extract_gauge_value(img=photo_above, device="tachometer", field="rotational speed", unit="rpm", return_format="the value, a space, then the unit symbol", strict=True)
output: 750 rpm
